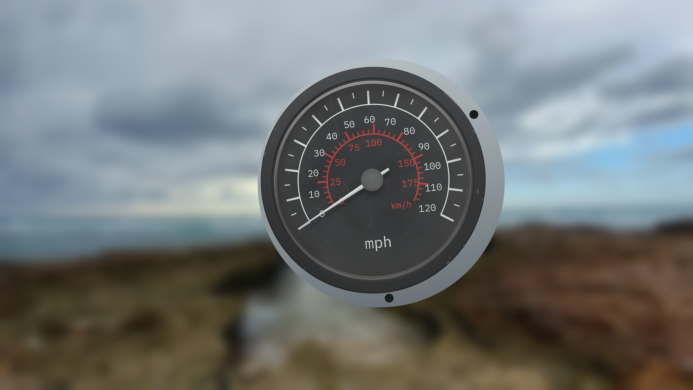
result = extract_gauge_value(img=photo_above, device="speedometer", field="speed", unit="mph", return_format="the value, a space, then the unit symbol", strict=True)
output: 0 mph
